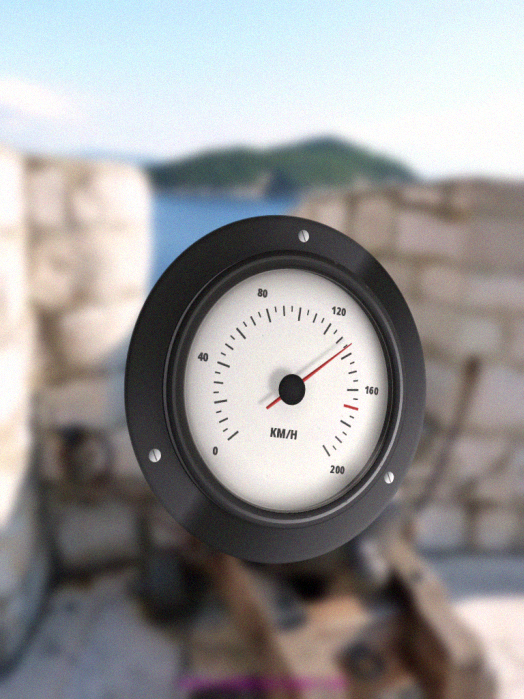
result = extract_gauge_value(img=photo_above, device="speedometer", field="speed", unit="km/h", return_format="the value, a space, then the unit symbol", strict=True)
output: 135 km/h
